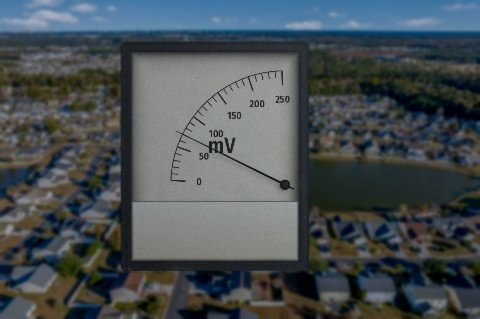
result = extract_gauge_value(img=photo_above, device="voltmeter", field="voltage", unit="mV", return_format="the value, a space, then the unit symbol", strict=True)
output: 70 mV
